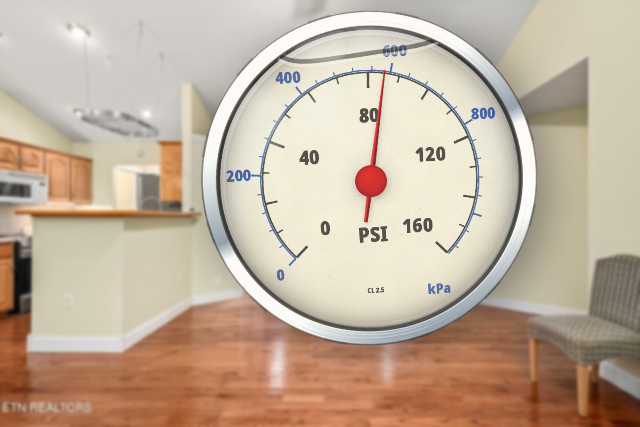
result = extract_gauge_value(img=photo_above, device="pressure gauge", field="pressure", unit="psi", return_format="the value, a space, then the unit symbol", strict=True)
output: 85 psi
